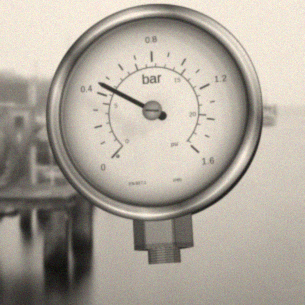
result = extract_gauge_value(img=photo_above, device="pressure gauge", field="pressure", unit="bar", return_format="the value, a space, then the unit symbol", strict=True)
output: 0.45 bar
